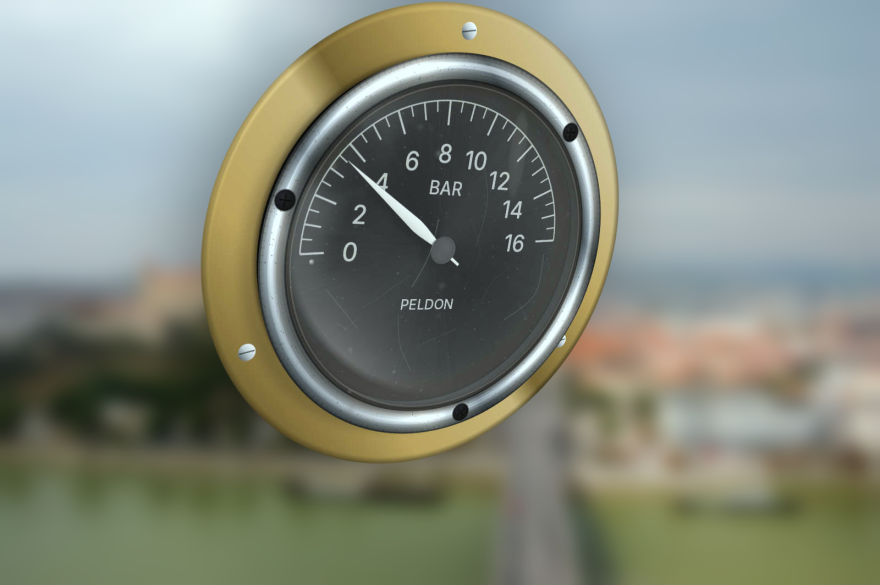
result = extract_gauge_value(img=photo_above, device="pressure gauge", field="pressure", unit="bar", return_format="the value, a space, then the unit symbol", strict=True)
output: 3.5 bar
